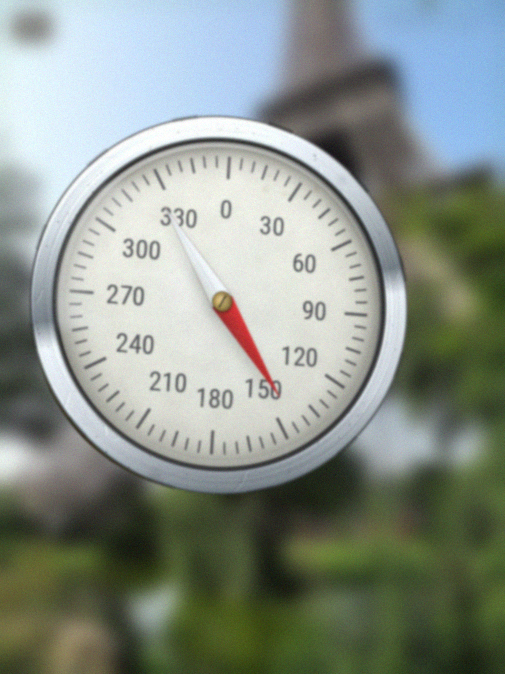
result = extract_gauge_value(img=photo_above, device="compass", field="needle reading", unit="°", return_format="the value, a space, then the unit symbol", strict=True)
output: 145 °
